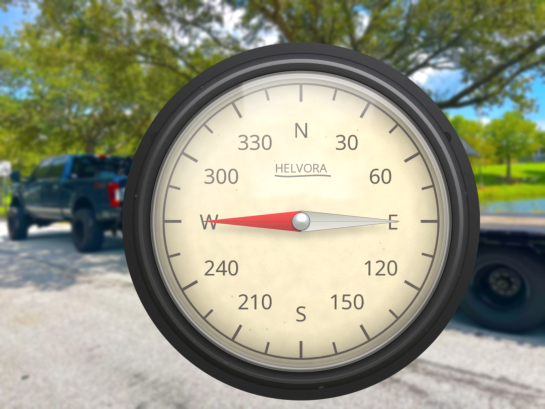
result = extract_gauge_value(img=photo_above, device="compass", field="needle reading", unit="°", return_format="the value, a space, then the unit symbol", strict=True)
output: 270 °
